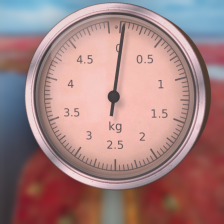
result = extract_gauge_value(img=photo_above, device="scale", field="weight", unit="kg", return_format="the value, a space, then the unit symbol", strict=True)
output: 0.05 kg
